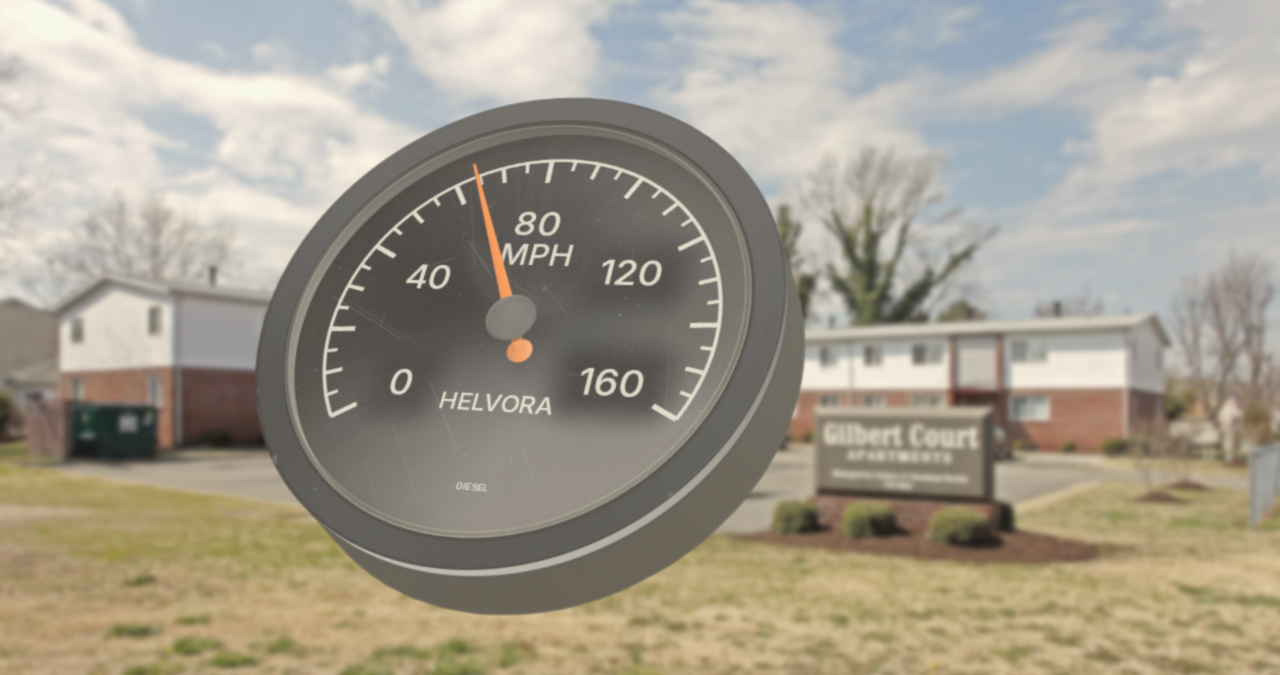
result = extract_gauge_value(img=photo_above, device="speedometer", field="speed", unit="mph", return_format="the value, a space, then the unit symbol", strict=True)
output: 65 mph
